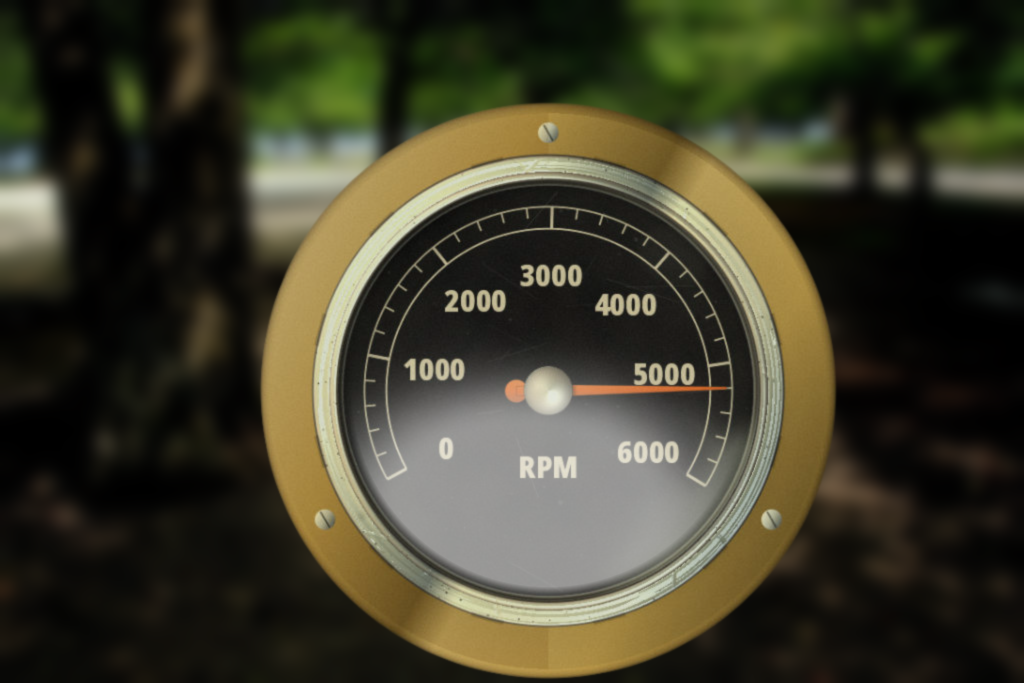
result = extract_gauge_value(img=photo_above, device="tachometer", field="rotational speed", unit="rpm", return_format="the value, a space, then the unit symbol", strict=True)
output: 5200 rpm
